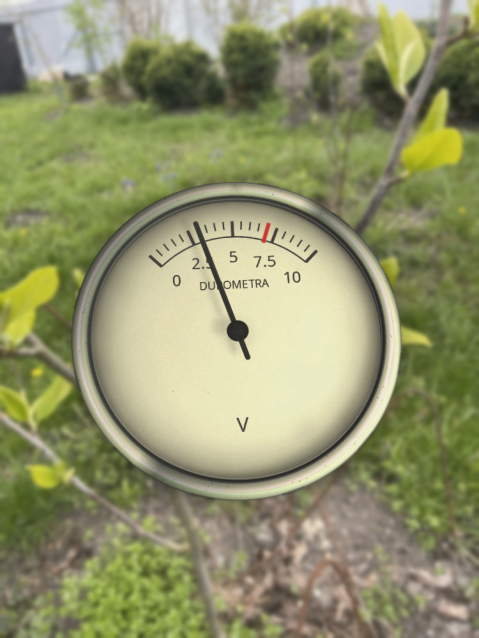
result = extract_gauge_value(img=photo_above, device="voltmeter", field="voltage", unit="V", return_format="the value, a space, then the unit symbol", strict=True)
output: 3 V
